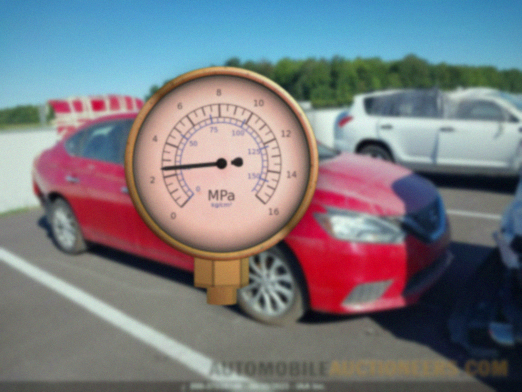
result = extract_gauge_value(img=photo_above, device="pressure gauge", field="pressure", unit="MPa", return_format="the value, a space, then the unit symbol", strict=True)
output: 2.5 MPa
